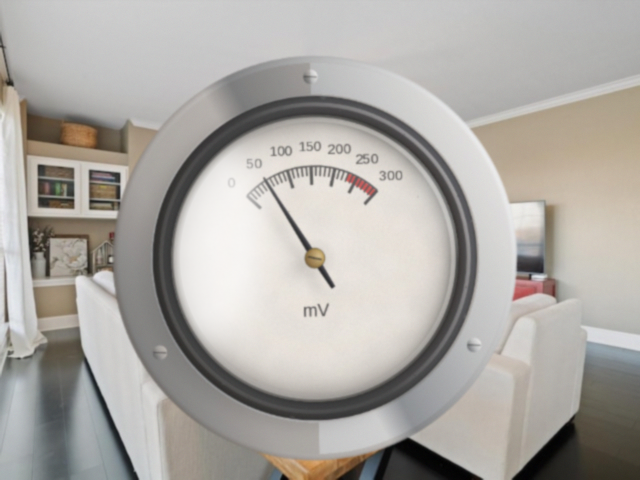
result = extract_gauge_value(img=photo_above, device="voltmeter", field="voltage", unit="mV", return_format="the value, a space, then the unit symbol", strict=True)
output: 50 mV
